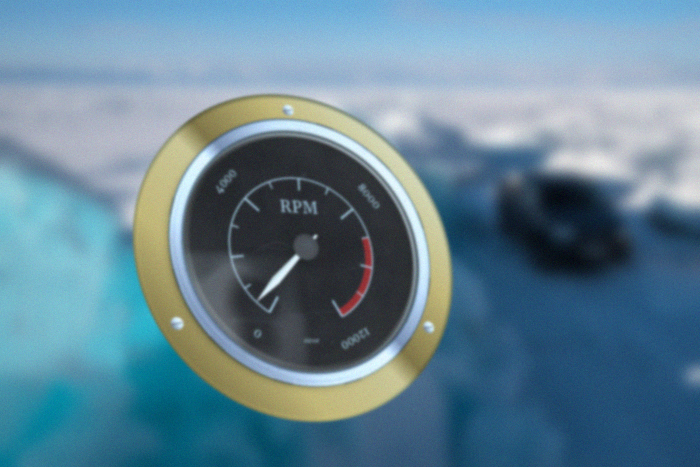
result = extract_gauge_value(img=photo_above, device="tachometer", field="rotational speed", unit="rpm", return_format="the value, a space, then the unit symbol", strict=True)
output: 500 rpm
